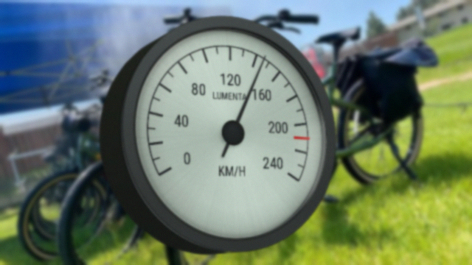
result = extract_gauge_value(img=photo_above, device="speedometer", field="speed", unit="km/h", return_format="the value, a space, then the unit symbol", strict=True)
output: 145 km/h
